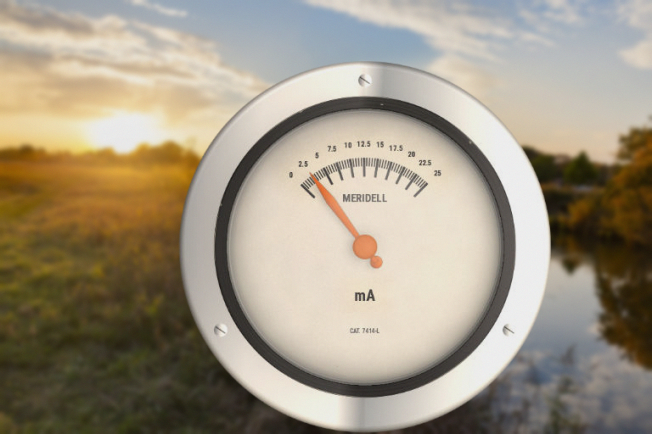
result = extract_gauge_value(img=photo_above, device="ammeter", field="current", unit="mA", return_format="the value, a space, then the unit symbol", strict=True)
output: 2.5 mA
